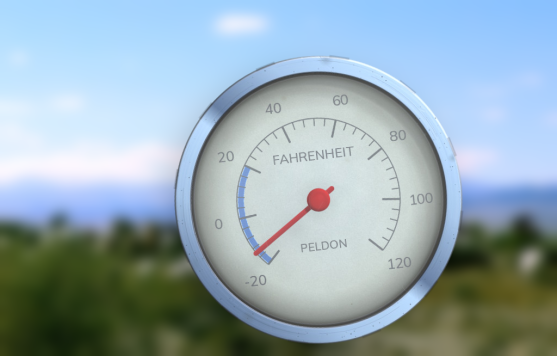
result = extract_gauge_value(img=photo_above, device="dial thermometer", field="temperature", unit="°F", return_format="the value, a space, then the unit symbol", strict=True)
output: -14 °F
